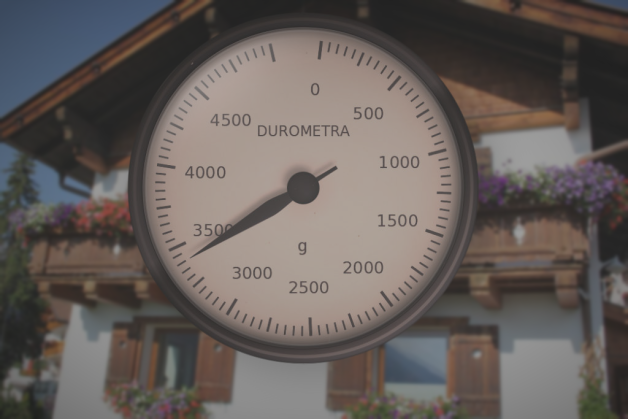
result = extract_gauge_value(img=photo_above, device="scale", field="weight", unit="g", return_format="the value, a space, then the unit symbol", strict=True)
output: 3400 g
